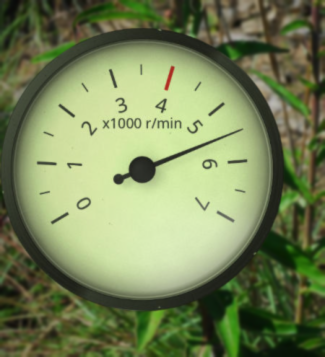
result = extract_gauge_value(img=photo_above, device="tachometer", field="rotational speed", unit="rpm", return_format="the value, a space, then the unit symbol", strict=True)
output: 5500 rpm
